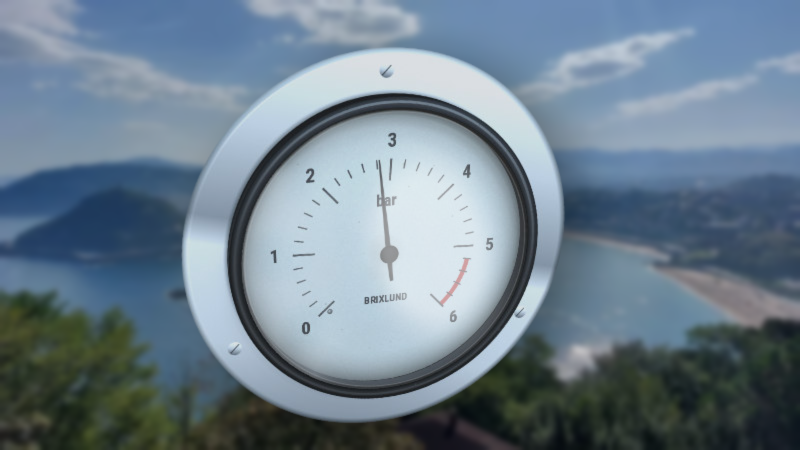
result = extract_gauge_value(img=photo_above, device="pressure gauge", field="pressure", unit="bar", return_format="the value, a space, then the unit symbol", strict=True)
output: 2.8 bar
